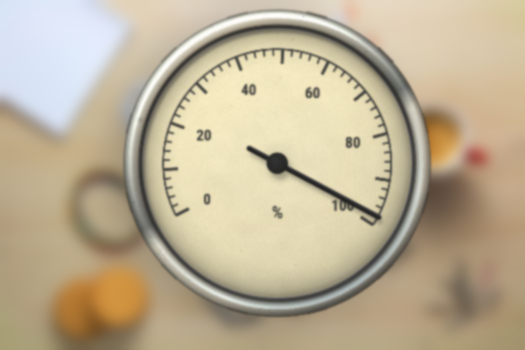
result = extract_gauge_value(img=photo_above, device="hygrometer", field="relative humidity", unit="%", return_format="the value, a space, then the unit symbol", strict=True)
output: 98 %
